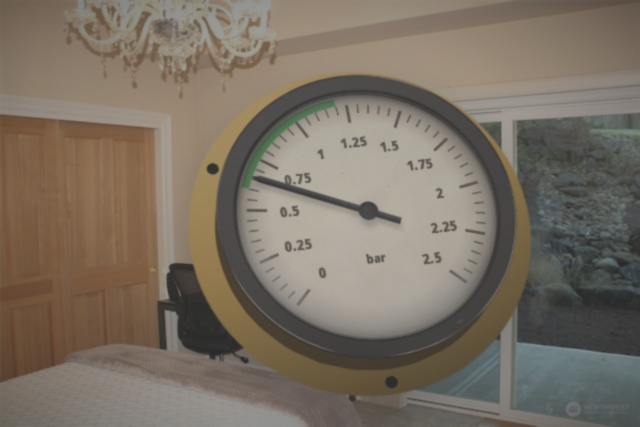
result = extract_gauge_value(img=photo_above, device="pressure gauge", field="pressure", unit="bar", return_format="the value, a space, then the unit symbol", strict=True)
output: 0.65 bar
